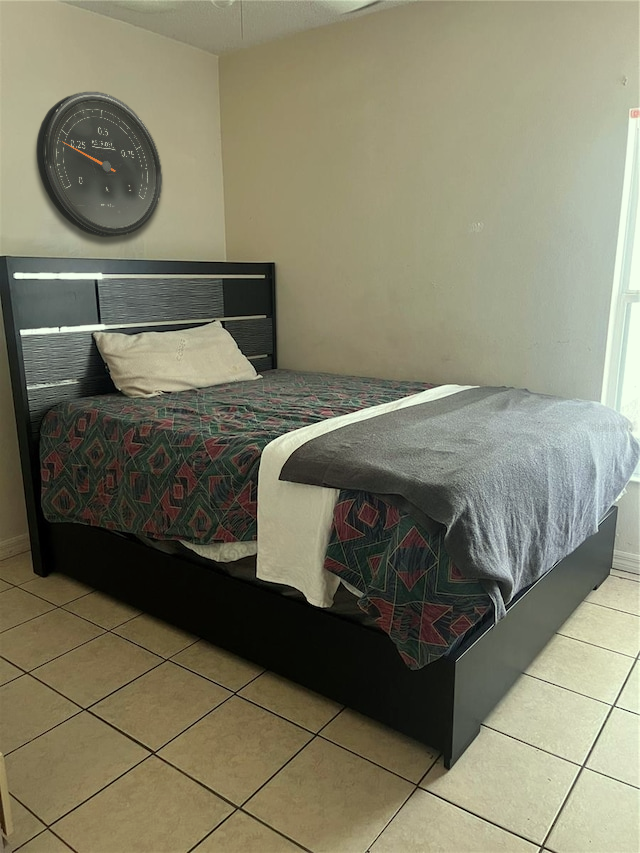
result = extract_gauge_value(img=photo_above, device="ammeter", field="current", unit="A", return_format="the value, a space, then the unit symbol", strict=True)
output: 0.2 A
